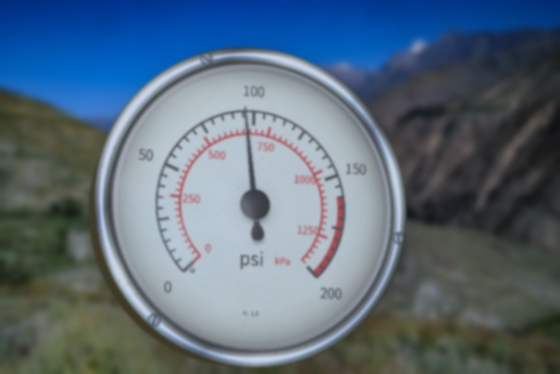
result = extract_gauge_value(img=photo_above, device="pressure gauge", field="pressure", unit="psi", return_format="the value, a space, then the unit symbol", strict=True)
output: 95 psi
